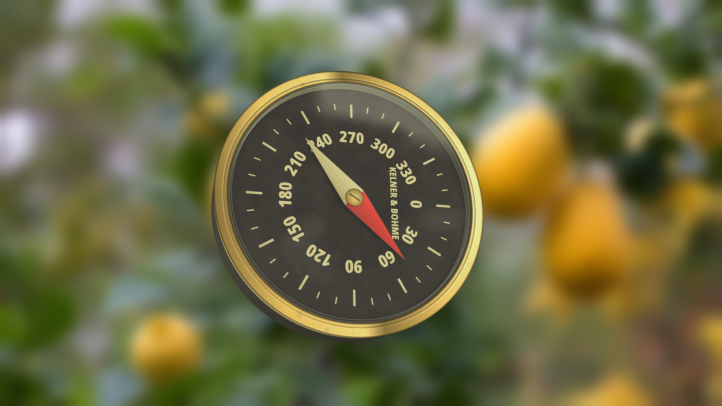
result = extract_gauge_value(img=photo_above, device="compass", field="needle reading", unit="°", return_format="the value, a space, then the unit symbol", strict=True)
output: 50 °
